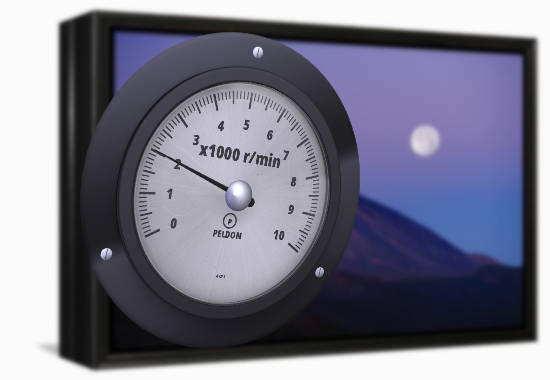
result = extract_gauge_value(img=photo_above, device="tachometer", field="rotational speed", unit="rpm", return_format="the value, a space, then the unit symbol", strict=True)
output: 2000 rpm
